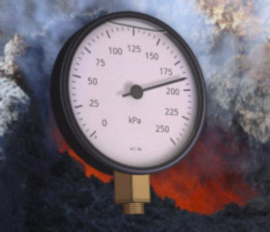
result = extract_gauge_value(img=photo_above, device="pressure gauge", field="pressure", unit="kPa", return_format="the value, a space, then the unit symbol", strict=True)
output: 190 kPa
